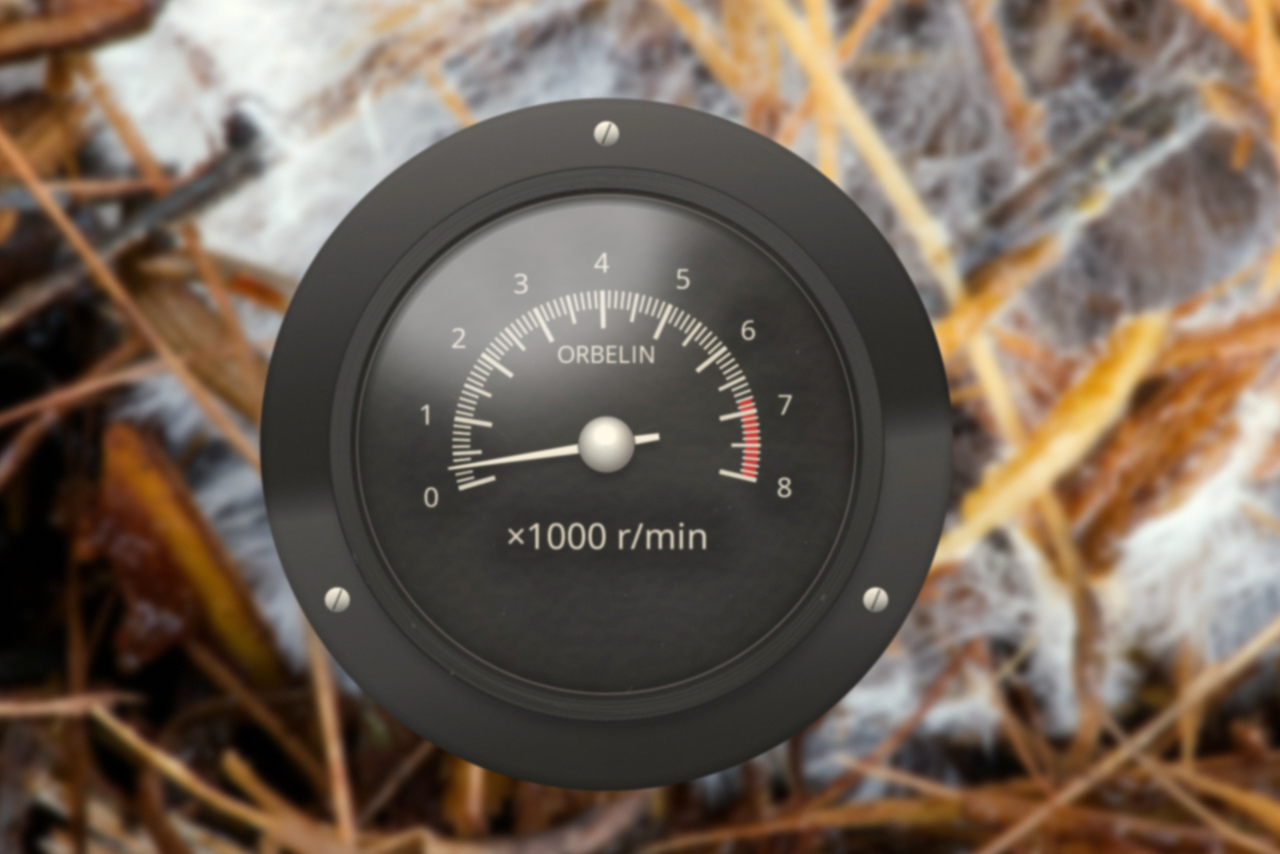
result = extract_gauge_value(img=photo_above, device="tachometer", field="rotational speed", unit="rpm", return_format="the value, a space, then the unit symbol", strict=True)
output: 300 rpm
